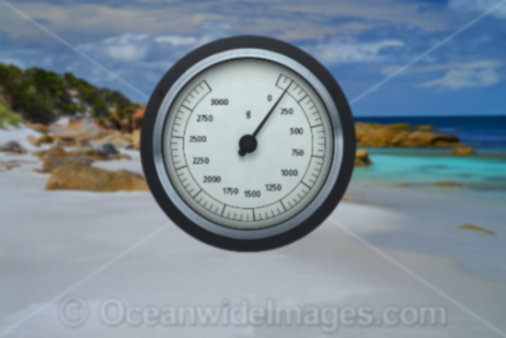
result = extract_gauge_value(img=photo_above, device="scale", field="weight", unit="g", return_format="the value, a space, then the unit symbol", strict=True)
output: 100 g
